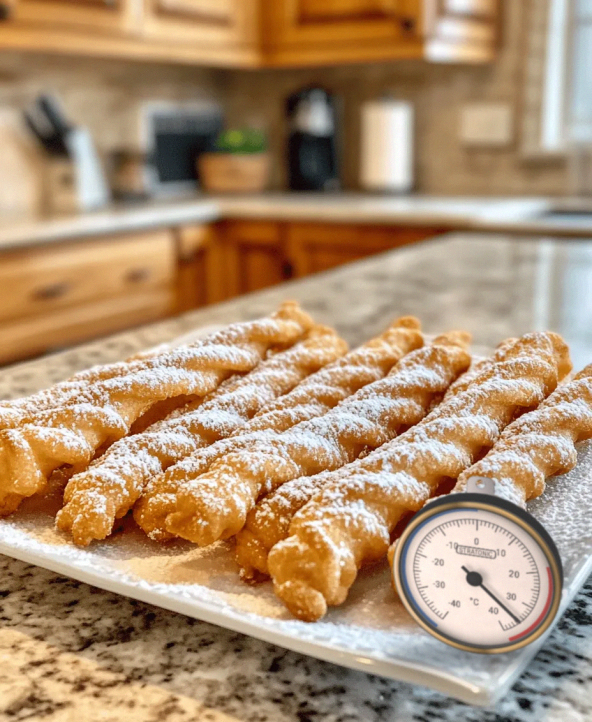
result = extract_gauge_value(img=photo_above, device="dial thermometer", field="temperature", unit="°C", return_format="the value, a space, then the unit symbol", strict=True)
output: 35 °C
